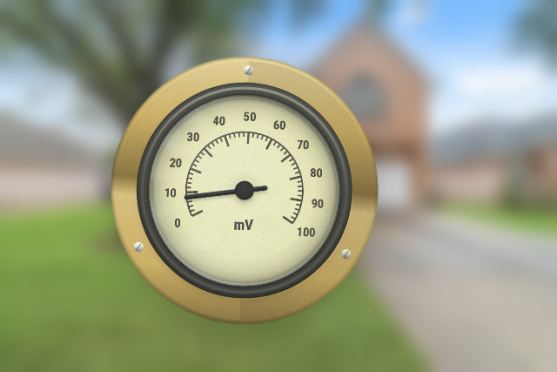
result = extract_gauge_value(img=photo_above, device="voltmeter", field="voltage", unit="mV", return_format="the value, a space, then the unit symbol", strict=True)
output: 8 mV
